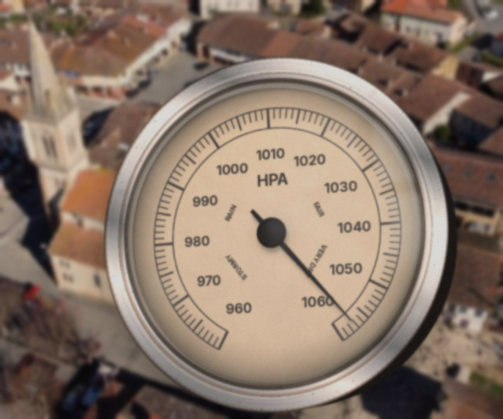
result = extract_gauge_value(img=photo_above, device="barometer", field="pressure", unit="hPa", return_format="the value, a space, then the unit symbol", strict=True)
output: 1057 hPa
